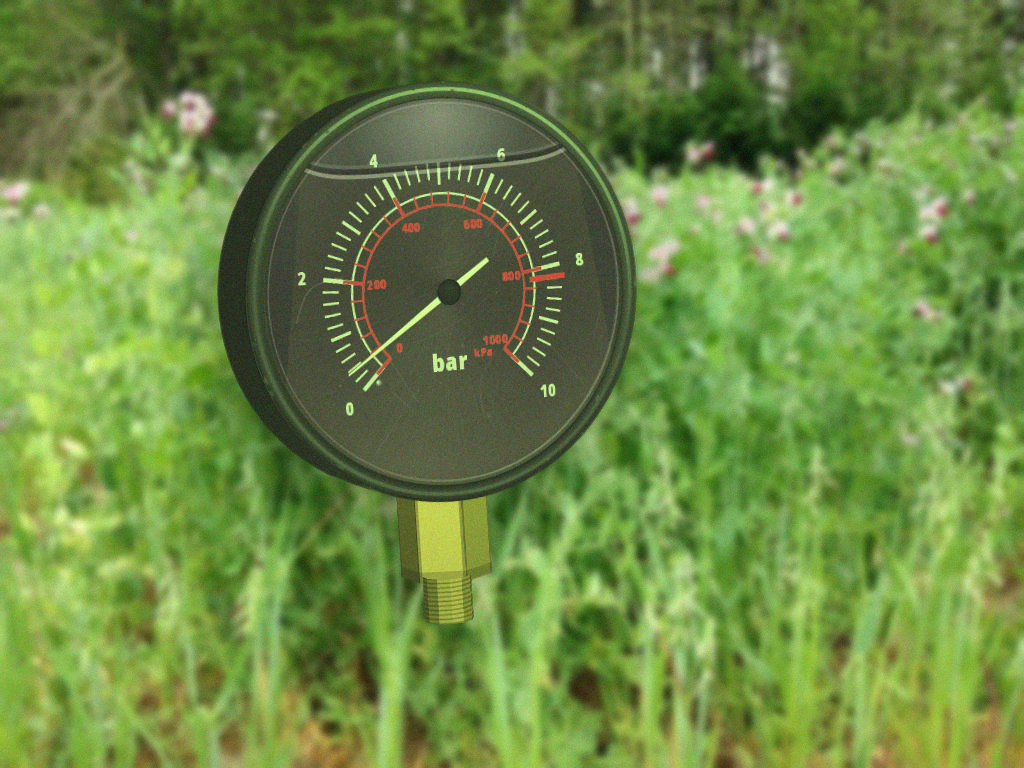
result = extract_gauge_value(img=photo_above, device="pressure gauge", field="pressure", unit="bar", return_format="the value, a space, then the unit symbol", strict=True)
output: 0.4 bar
